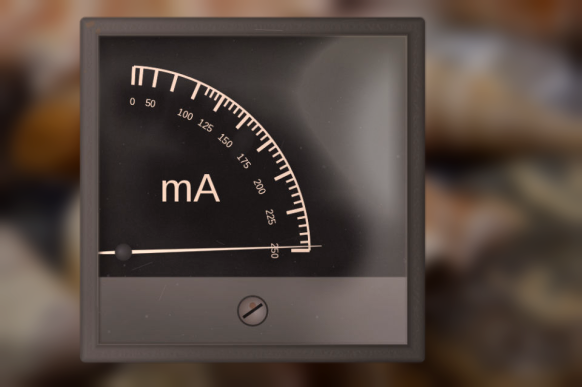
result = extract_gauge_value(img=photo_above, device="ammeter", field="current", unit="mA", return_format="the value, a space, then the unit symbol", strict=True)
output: 247.5 mA
